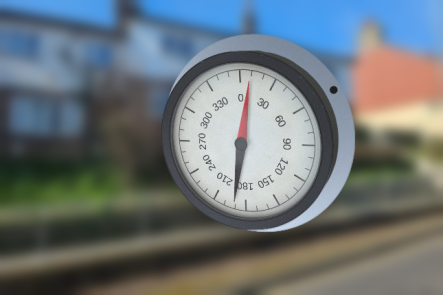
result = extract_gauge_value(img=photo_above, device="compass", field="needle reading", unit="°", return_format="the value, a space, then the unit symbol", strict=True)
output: 10 °
